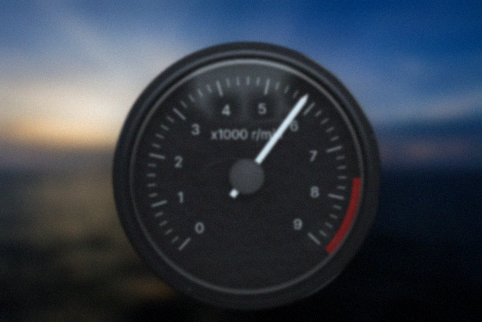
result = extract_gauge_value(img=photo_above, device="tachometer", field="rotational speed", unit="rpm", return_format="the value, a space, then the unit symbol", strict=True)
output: 5800 rpm
